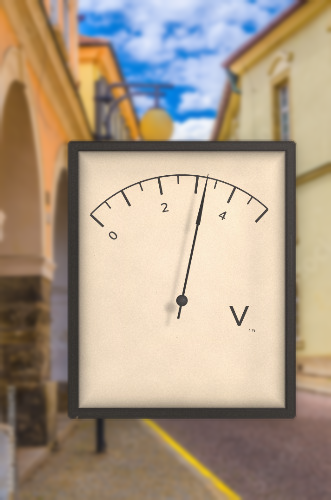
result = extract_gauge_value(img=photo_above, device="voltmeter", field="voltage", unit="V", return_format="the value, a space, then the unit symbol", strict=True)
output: 3.25 V
